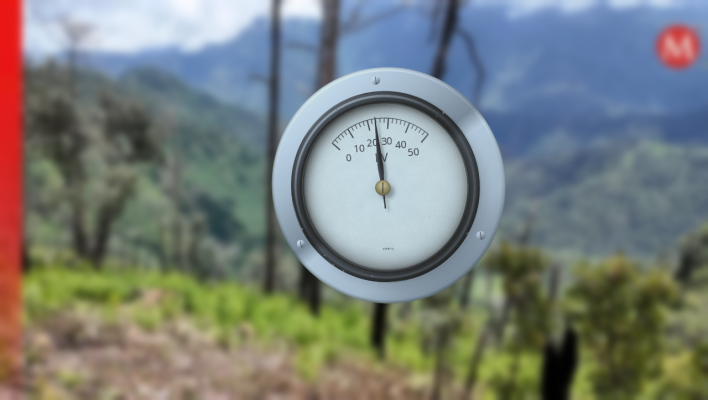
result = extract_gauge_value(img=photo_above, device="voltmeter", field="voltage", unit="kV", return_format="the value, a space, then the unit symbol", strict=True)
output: 24 kV
